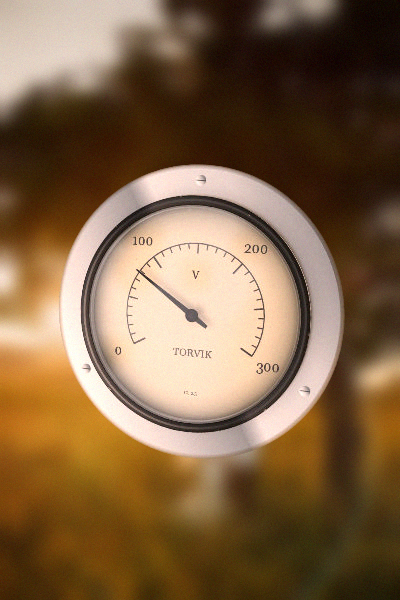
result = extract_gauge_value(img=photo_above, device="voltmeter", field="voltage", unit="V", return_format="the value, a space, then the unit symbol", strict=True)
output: 80 V
